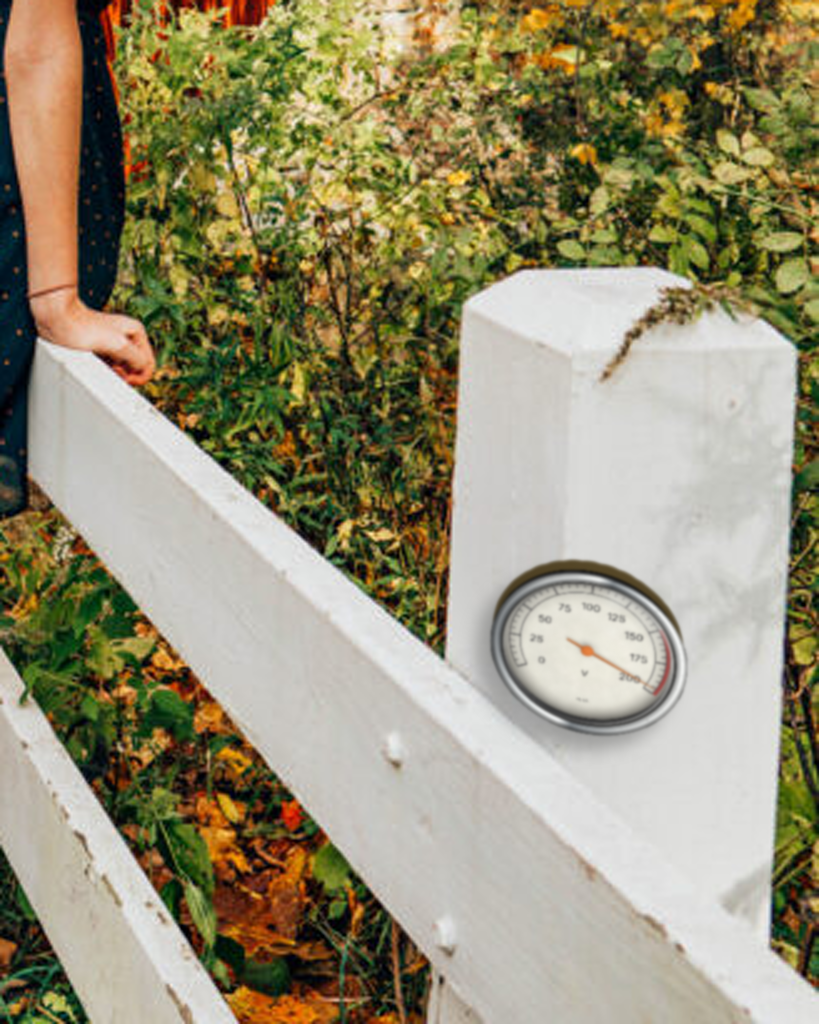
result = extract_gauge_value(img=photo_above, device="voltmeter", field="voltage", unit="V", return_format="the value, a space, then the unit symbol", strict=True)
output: 195 V
